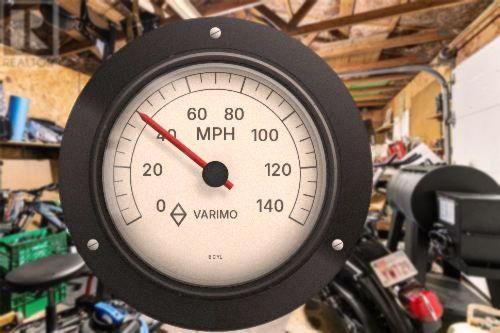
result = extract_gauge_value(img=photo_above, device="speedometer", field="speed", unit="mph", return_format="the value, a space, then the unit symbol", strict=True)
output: 40 mph
